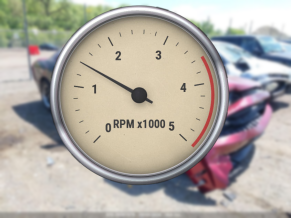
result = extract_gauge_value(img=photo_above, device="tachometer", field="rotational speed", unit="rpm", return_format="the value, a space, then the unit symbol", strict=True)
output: 1400 rpm
